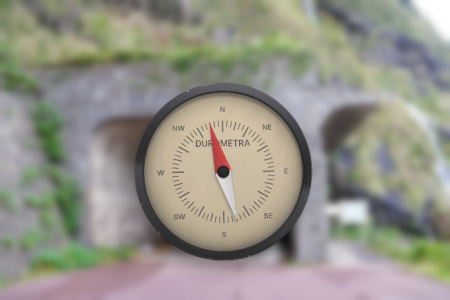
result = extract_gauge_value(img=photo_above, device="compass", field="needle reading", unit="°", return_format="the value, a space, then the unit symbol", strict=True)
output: 345 °
